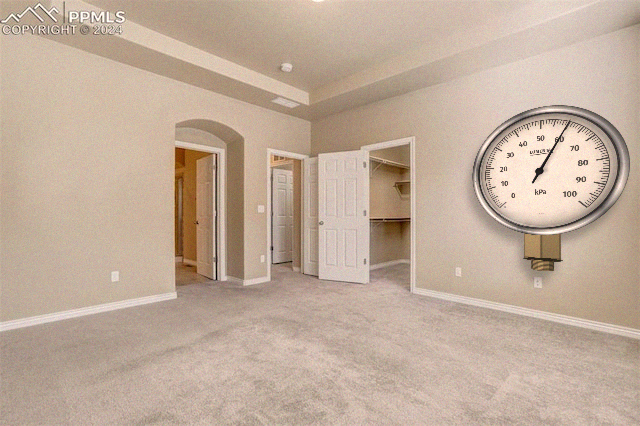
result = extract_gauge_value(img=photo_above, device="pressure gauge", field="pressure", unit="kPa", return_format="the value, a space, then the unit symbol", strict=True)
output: 60 kPa
